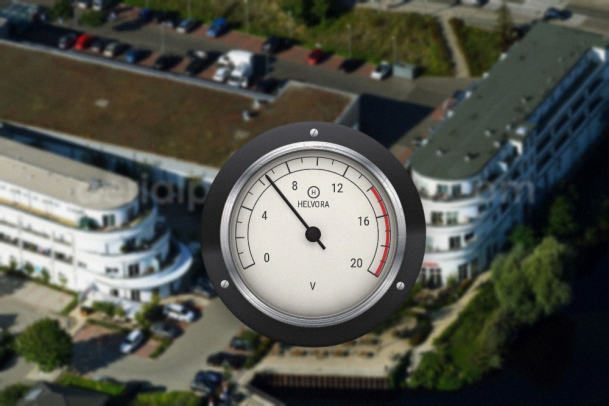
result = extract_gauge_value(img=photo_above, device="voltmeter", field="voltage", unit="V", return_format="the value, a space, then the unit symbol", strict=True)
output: 6.5 V
